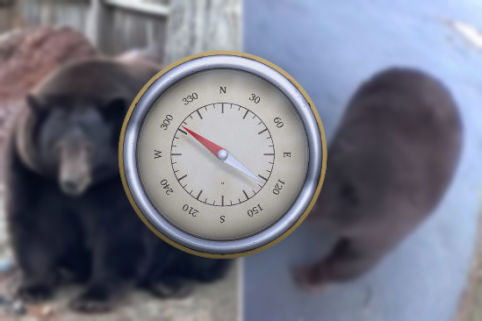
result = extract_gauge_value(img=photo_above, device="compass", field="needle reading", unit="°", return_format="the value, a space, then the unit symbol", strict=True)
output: 305 °
